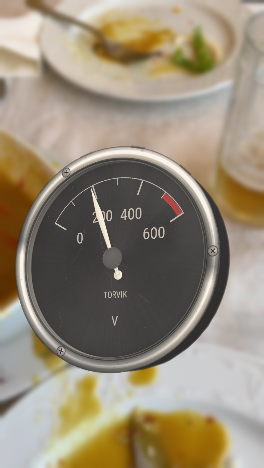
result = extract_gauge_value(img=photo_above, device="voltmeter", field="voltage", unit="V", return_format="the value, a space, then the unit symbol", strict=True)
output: 200 V
